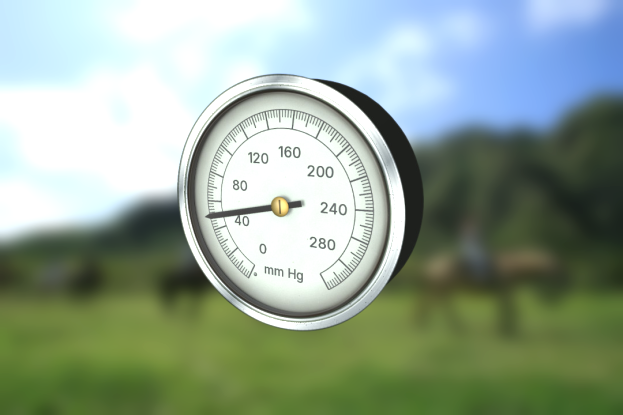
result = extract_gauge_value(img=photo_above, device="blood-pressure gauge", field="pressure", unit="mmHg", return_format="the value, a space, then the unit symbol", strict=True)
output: 50 mmHg
